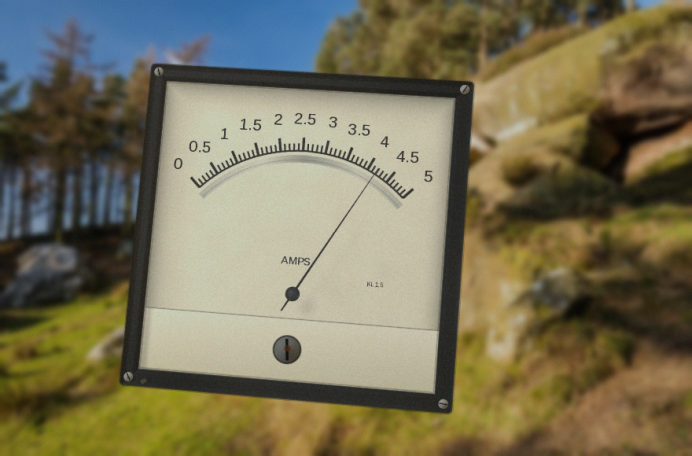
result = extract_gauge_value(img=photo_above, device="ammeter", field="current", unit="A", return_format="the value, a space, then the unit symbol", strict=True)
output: 4.2 A
